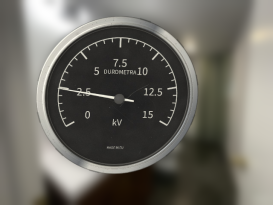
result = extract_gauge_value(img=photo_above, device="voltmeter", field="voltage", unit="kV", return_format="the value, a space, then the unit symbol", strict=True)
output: 2.5 kV
